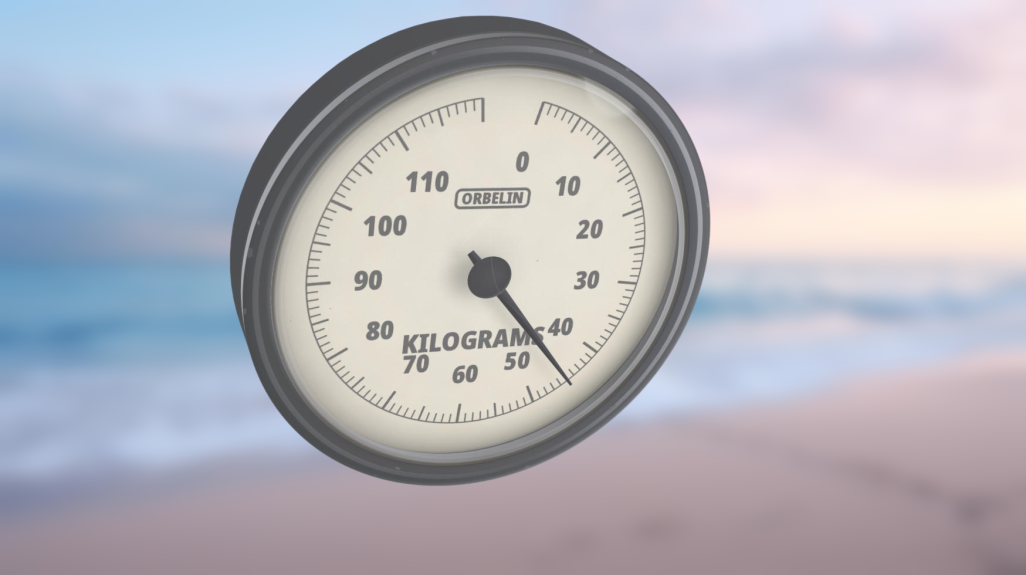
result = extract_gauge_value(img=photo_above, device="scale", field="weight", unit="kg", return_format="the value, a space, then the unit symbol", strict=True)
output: 45 kg
